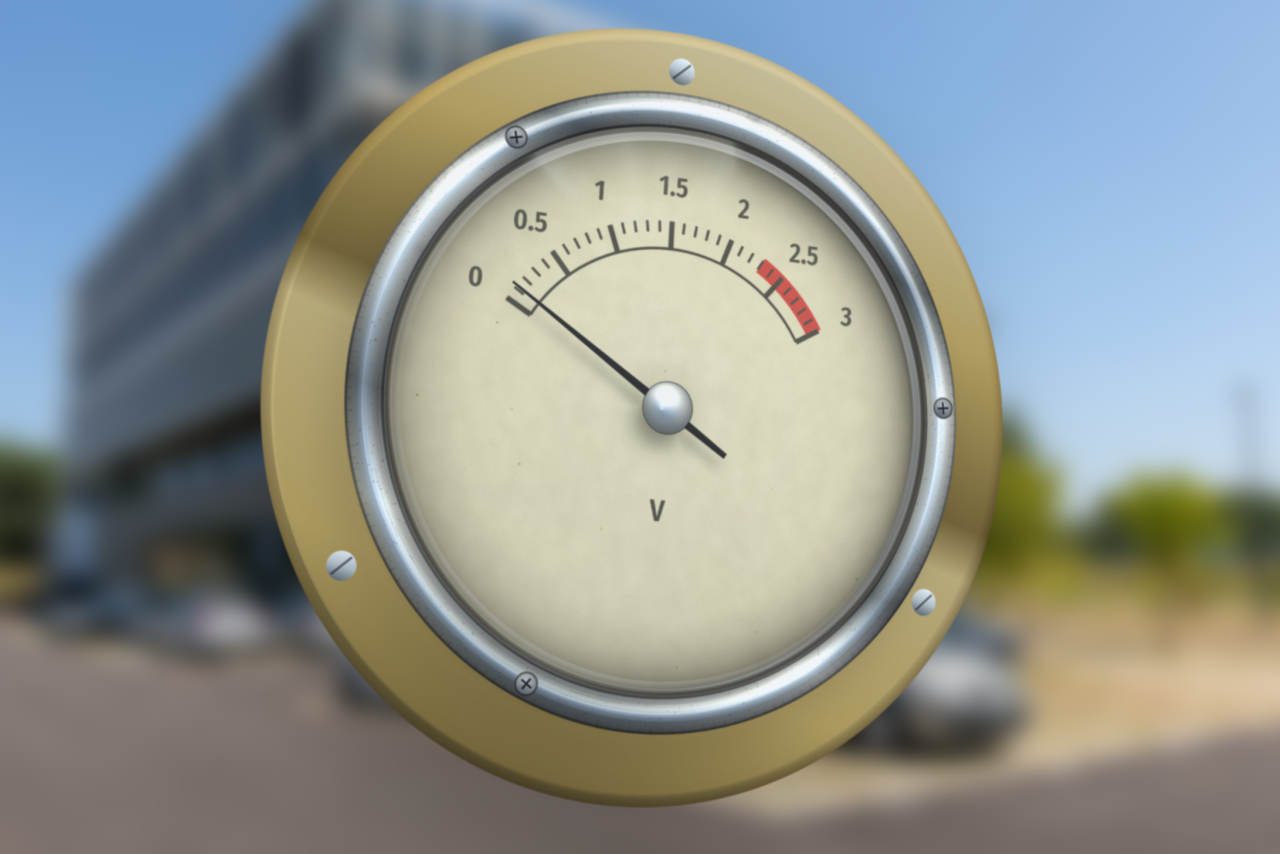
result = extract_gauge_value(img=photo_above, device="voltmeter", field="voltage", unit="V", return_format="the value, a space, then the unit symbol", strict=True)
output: 0.1 V
